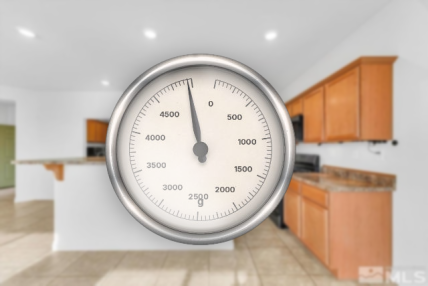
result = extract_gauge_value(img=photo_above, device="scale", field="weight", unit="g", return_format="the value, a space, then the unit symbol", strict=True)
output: 4950 g
